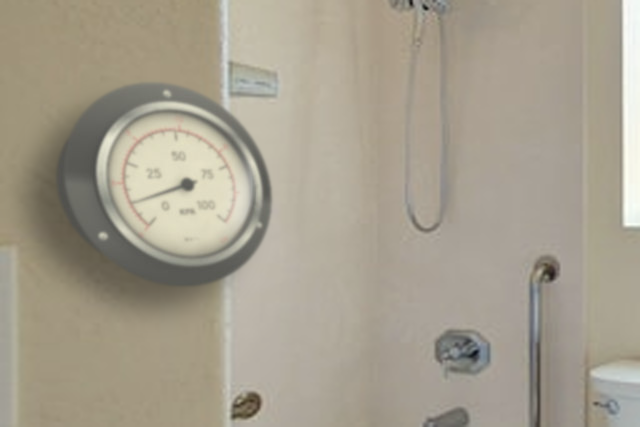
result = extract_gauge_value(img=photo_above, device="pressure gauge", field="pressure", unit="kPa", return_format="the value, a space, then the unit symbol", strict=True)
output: 10 kPa
